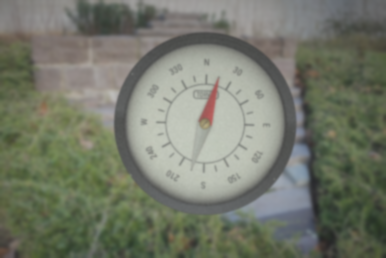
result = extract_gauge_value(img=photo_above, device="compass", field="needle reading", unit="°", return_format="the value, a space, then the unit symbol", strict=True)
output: 15 °
